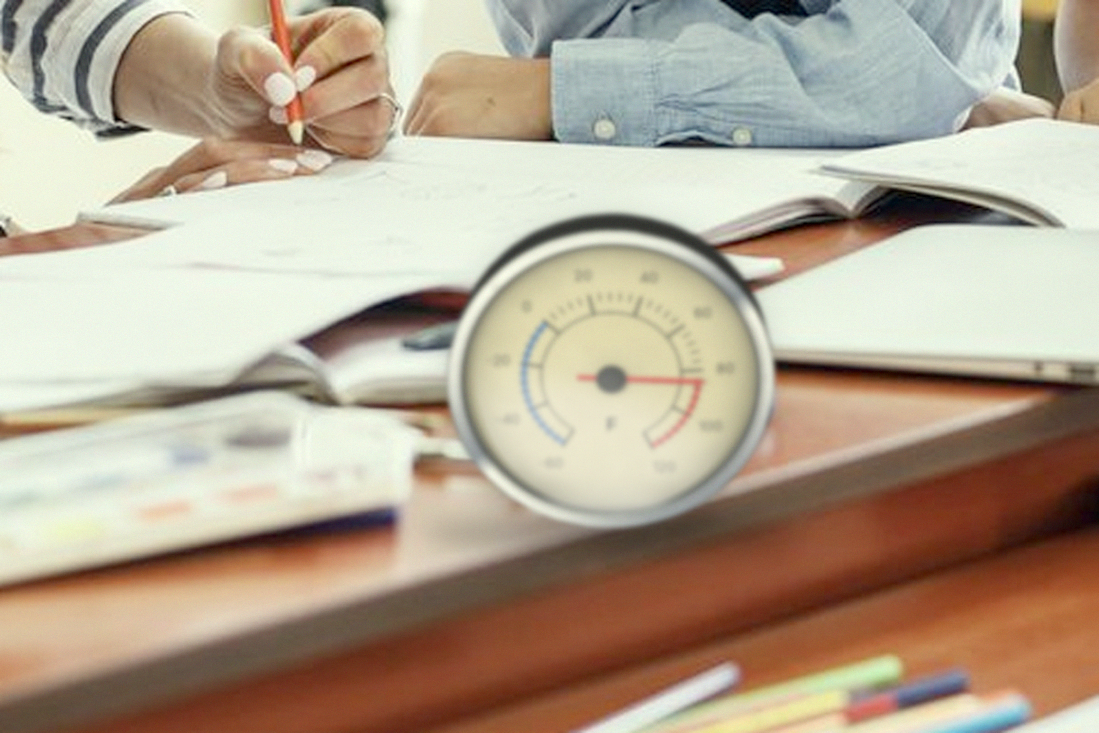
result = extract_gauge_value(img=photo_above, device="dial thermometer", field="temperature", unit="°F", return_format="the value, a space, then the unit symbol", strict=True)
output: 84 °F
